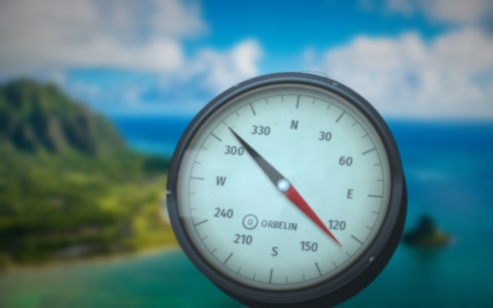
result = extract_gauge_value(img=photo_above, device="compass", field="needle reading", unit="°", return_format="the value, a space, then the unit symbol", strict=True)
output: 130 °
